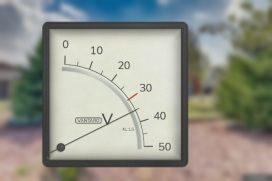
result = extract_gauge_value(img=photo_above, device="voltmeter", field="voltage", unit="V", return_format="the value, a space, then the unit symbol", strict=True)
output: 35 V
